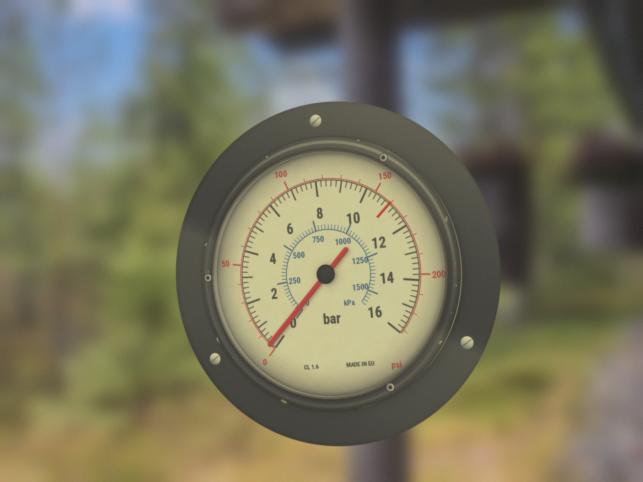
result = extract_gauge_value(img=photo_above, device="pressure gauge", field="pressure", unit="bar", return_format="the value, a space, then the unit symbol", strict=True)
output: 0.2 bar
